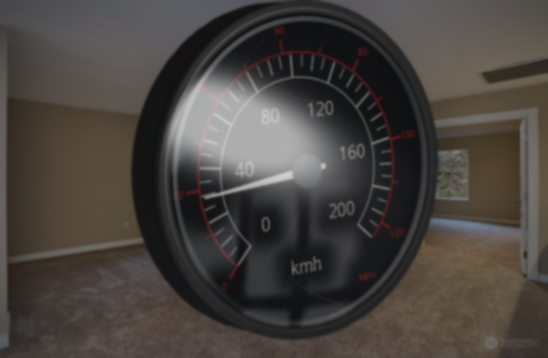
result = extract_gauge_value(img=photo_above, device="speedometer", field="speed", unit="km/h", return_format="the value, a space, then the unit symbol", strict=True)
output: 30 km/h
